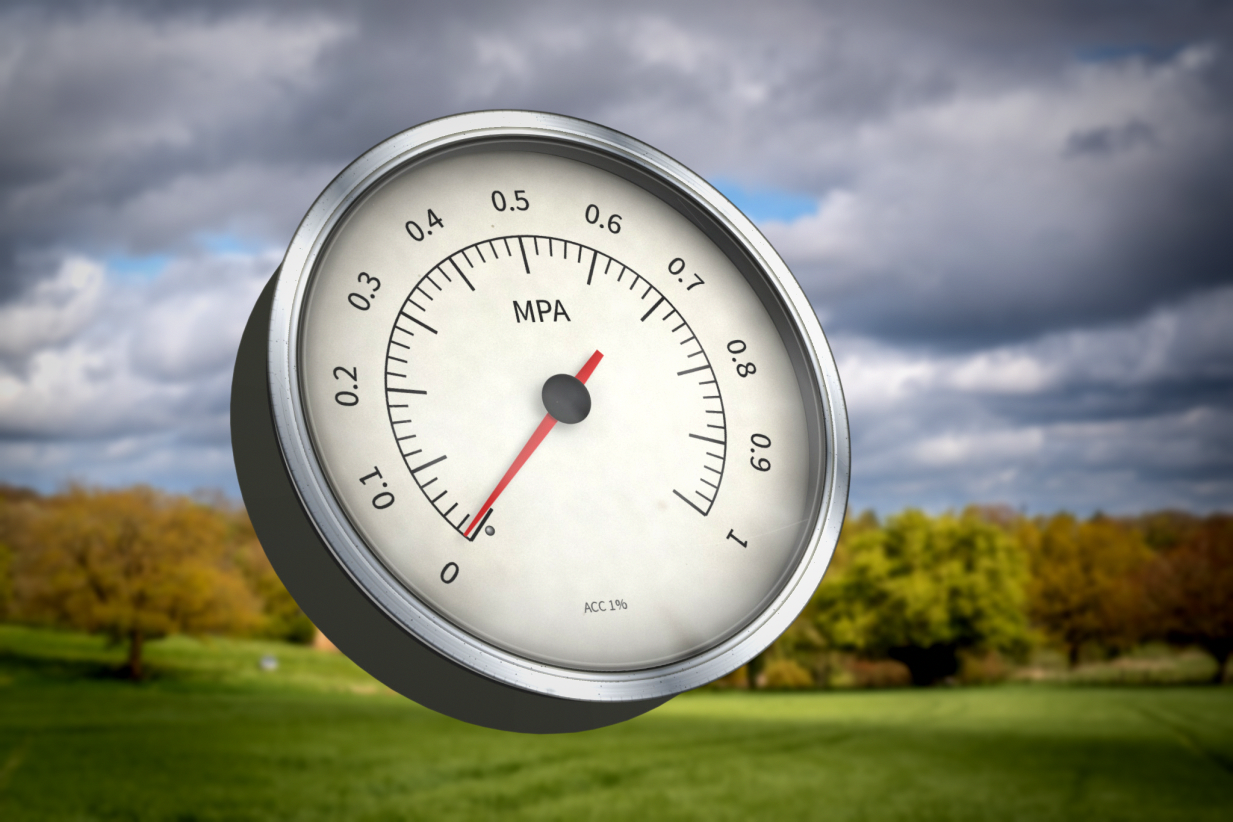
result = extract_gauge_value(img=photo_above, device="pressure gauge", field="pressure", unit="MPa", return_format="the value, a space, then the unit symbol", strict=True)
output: 0.01 MPa
